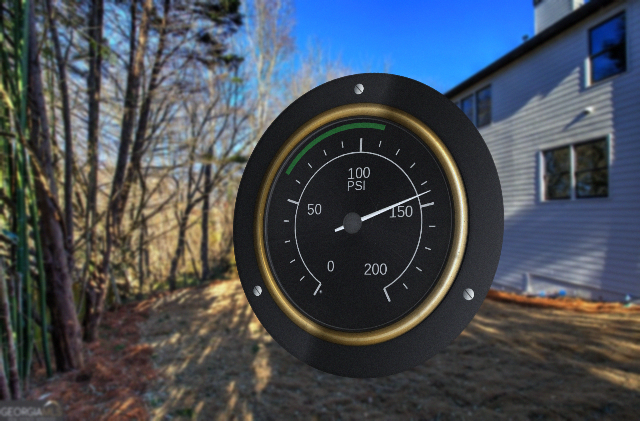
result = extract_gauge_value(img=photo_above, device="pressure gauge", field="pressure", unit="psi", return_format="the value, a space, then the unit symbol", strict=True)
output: 145 psi
